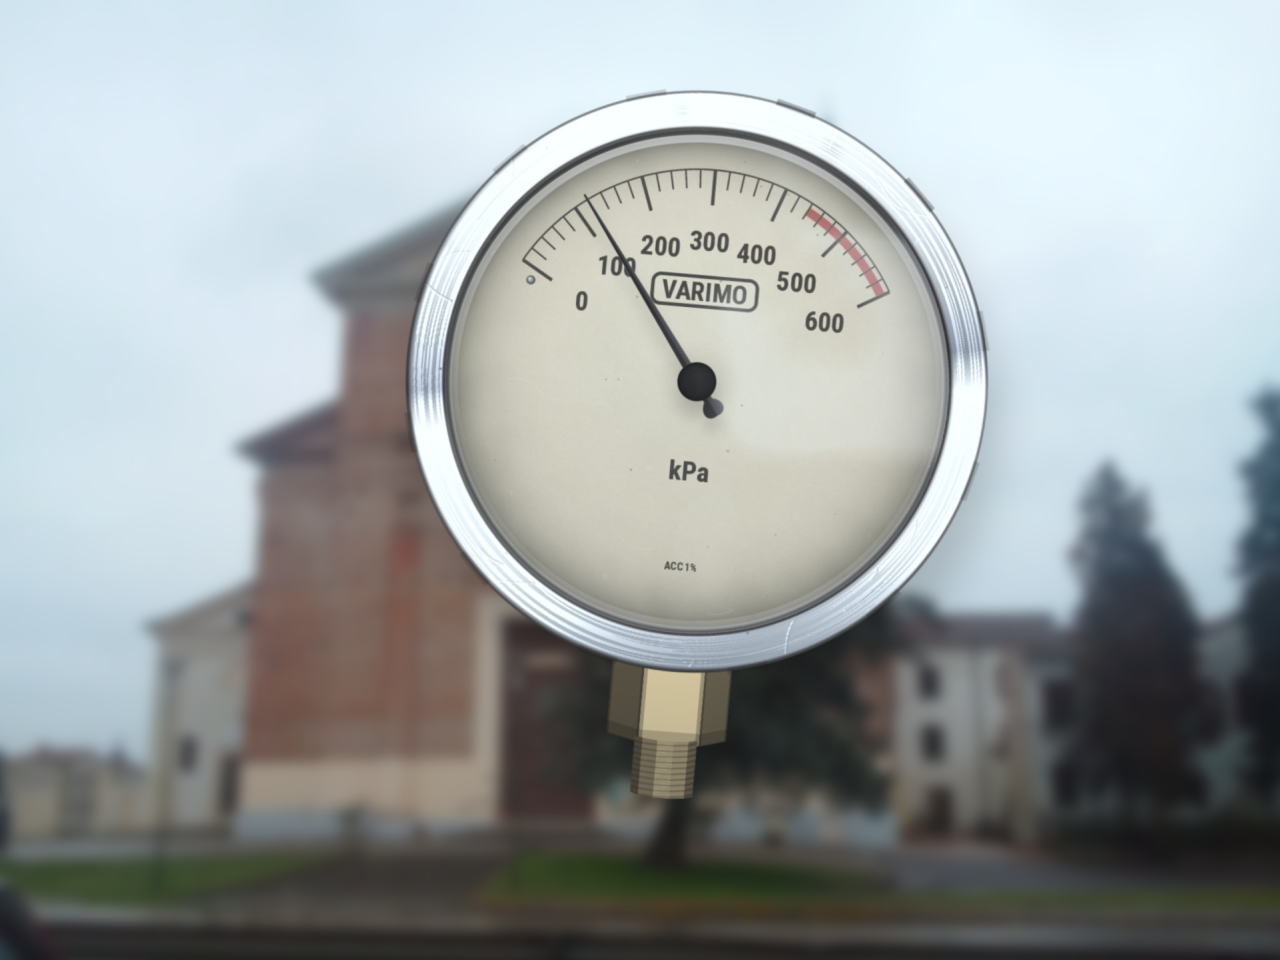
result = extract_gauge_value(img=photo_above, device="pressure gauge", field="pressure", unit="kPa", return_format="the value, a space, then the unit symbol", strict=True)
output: 120 kPa
